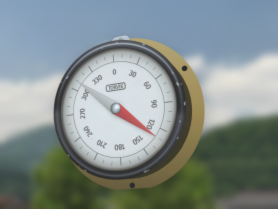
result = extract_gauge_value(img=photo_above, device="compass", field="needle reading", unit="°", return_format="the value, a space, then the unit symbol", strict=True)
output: 130 °
